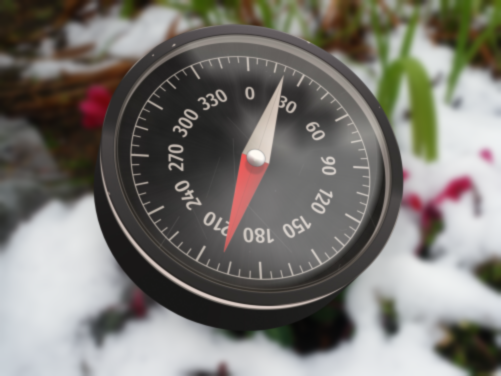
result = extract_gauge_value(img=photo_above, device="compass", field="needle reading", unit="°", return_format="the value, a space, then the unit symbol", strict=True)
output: 200 °
